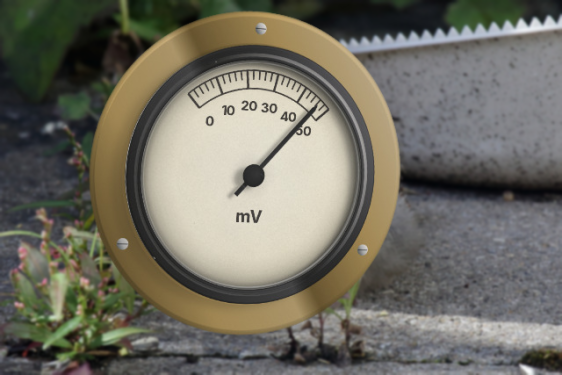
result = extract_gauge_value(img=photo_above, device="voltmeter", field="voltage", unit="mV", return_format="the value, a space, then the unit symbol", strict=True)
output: 46 mV
